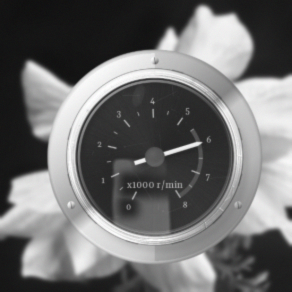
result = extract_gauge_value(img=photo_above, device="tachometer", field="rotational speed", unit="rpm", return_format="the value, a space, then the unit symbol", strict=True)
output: 6000 rpm
